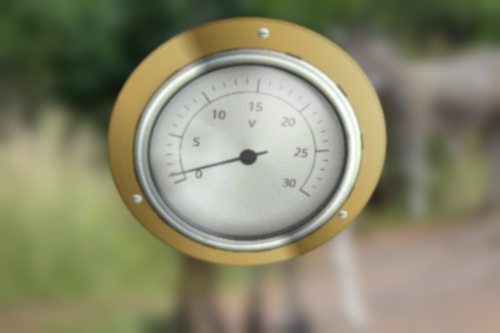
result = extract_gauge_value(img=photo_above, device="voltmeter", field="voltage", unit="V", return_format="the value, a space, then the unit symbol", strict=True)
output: 1 V
